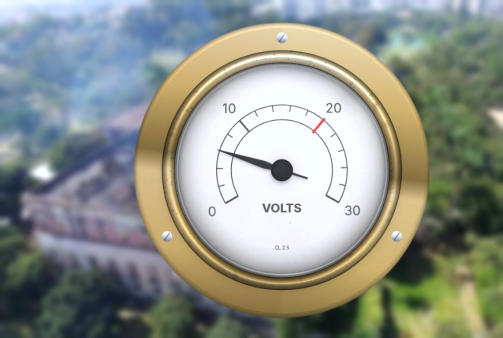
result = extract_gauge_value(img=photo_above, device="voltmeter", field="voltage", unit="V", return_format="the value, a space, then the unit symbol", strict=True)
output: 6 V
